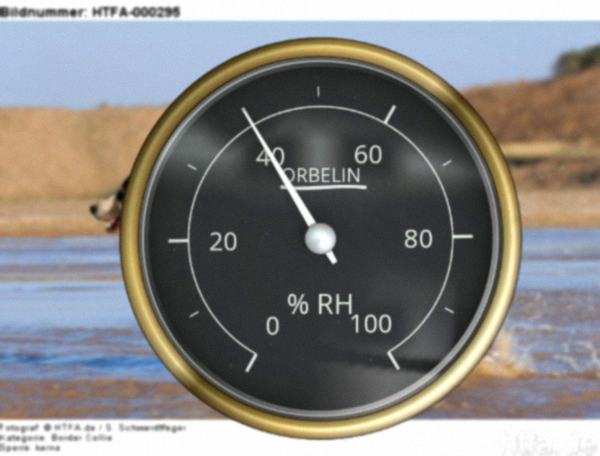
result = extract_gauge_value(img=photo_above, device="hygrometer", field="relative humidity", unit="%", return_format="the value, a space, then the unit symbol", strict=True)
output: 40 %
